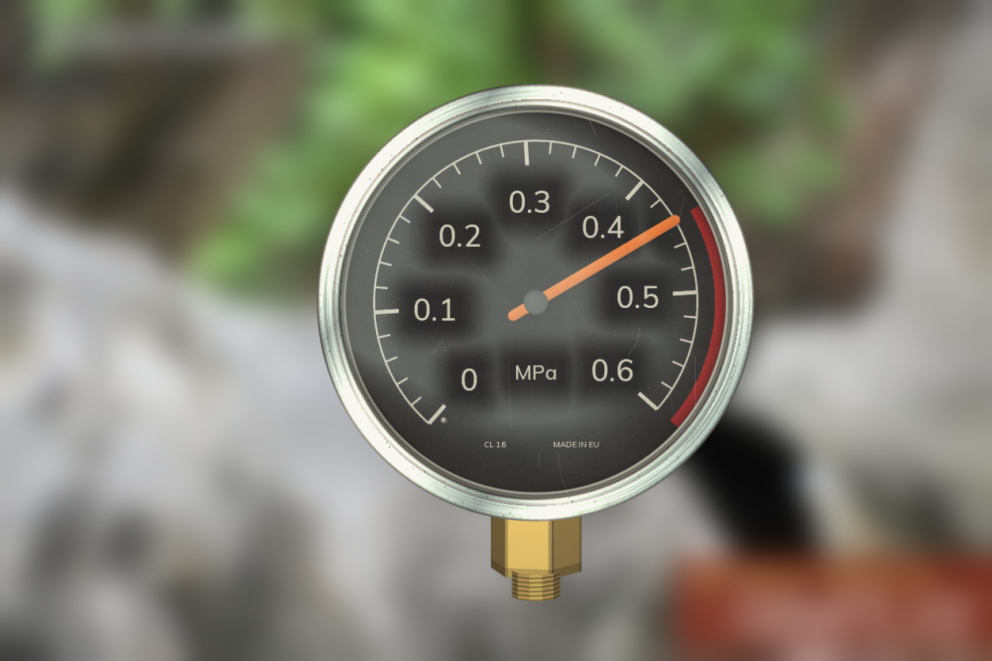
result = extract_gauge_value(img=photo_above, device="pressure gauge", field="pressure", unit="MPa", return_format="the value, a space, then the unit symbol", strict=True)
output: 0.44 MPa
